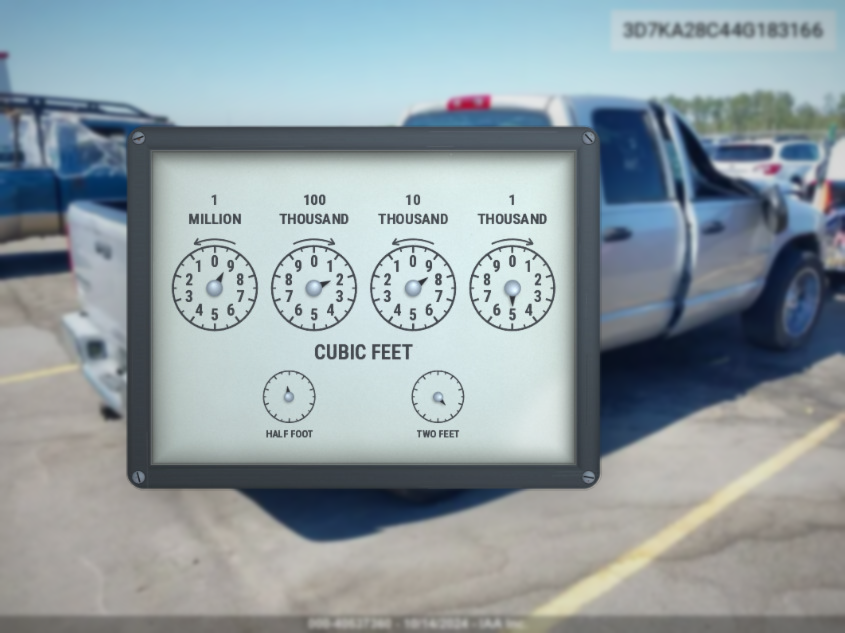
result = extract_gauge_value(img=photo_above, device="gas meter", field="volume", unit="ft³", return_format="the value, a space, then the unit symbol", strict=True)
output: 918500 ft³
